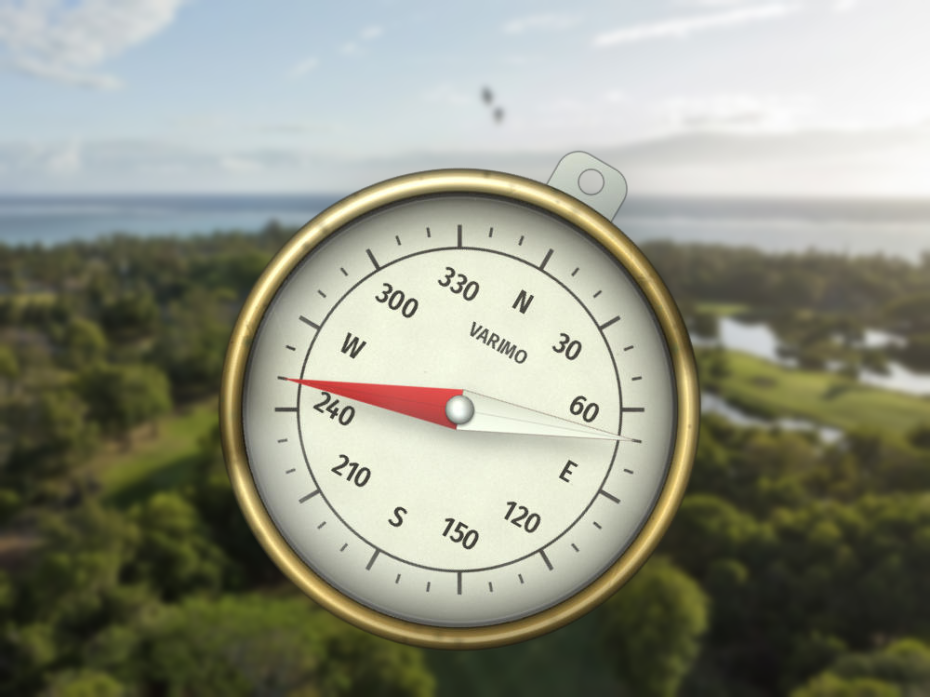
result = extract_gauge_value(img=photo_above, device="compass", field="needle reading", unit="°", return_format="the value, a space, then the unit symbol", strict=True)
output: 250 °
